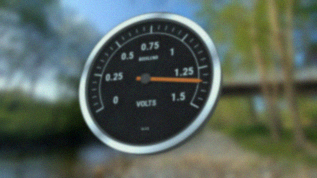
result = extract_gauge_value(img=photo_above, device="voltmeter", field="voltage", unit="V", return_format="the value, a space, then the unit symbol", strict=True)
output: 1.35 V
